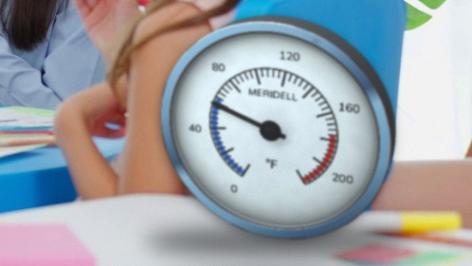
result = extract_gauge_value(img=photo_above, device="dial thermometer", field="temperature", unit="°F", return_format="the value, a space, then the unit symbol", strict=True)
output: 60 °F
